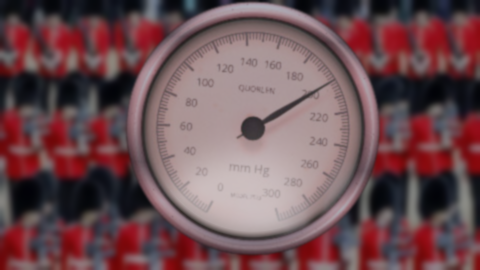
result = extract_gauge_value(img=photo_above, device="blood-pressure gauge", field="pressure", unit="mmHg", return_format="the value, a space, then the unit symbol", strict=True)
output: 200 mmHg
